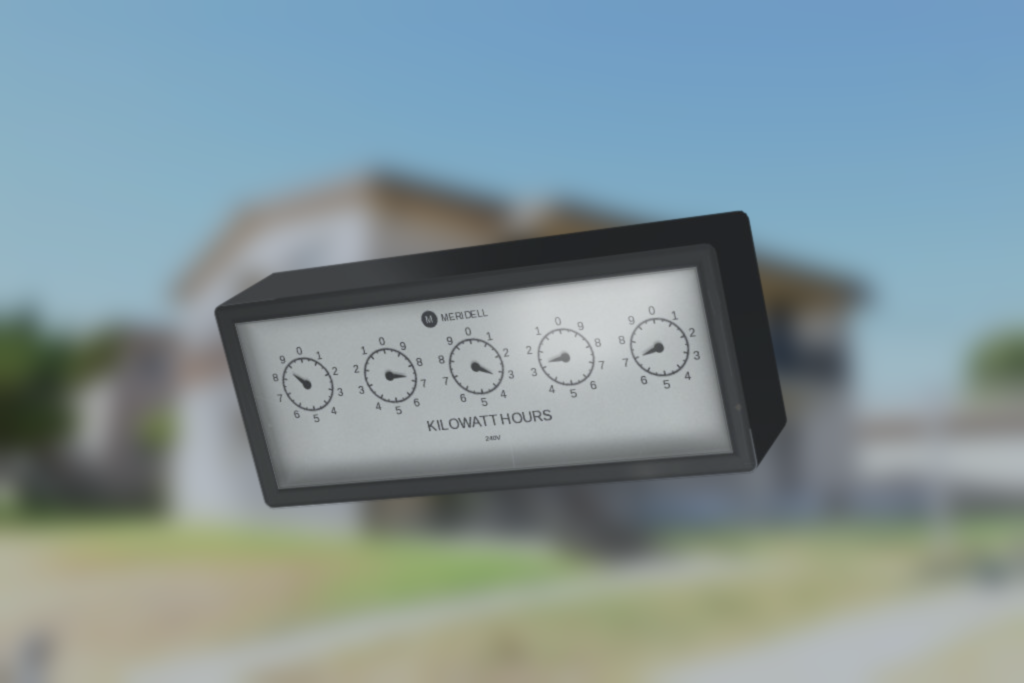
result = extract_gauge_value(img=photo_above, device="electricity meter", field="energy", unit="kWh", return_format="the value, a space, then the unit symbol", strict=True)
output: 87327 kWh
